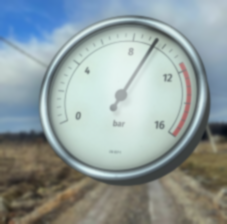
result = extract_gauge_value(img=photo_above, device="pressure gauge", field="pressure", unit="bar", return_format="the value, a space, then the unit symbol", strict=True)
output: 9.5 bar
